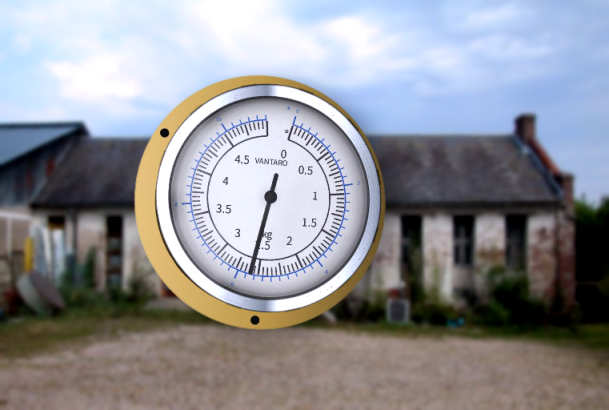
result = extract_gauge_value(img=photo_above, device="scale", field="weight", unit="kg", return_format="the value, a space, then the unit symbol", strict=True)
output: 2.6 kg
